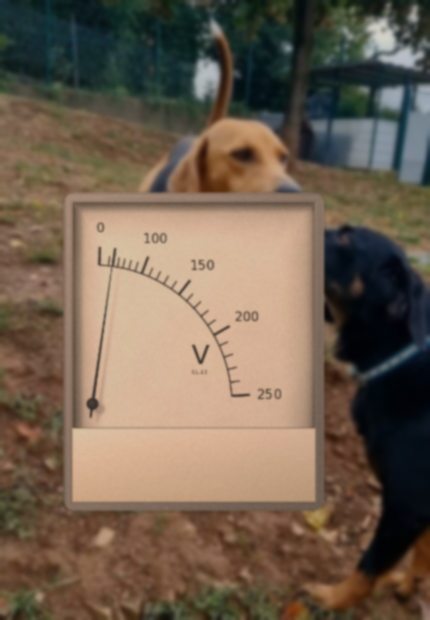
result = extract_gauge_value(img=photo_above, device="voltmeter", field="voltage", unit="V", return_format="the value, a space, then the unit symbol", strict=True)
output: 50 V
